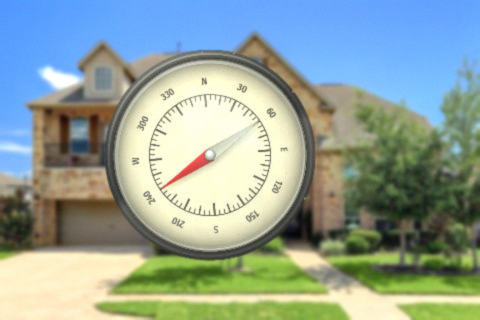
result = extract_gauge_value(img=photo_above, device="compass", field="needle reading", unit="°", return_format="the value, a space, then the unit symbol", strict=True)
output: 240 °
